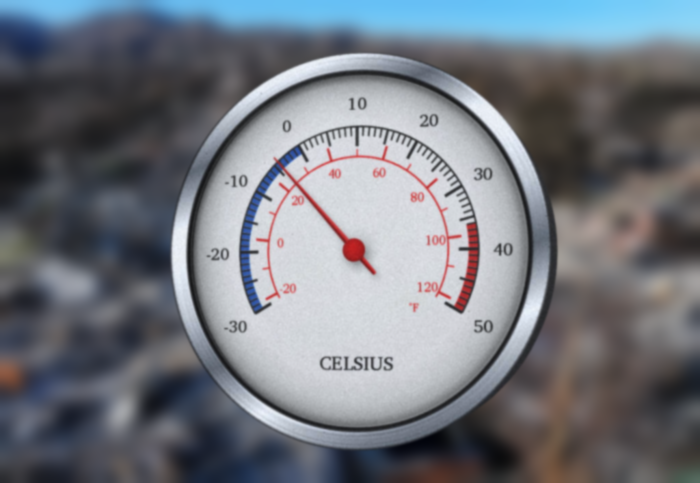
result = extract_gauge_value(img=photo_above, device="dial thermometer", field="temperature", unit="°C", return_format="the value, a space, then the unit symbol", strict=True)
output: -4 °C
